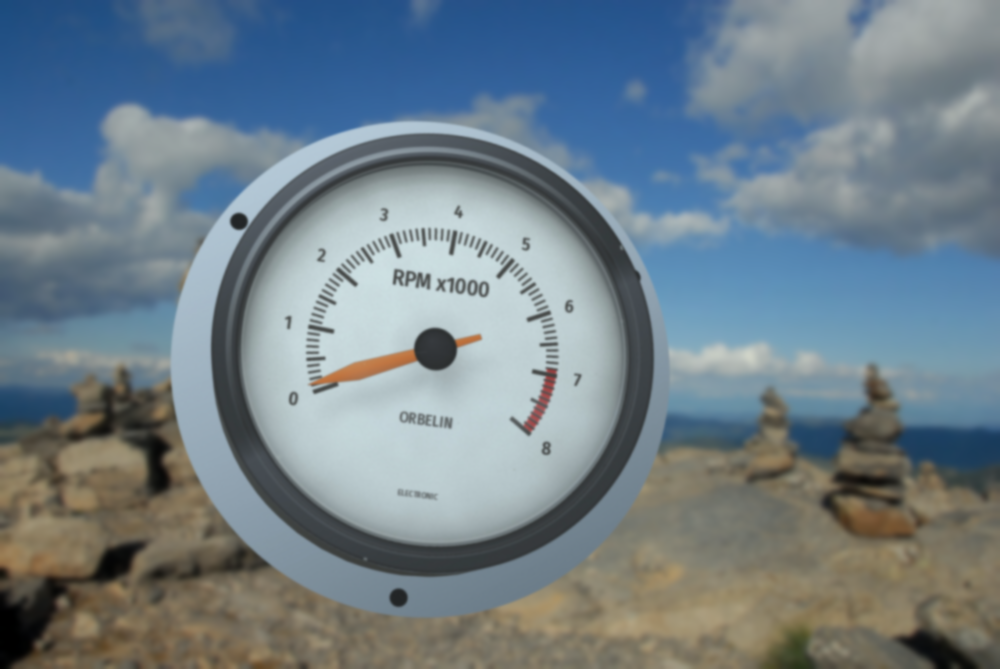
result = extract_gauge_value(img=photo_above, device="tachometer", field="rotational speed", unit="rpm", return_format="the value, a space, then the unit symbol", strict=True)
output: 100 rpm
